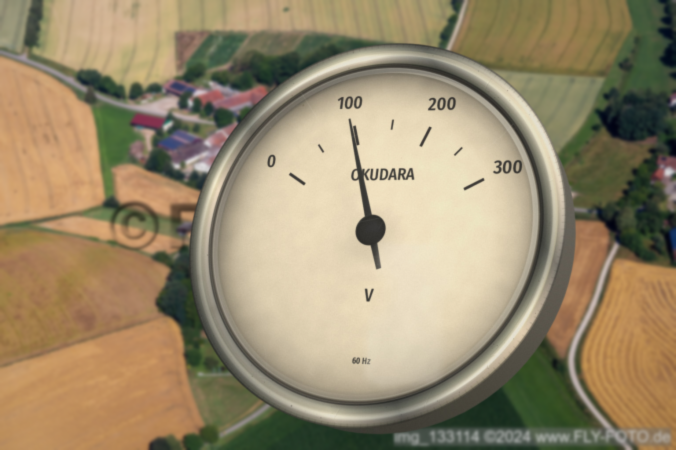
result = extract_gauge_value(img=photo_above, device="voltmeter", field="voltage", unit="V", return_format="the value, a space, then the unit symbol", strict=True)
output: 100 V
